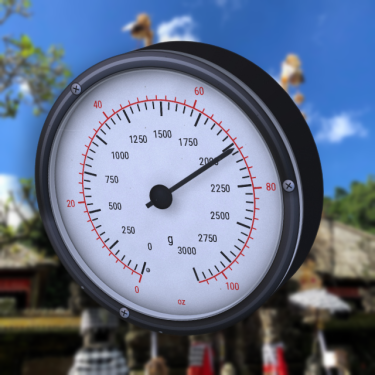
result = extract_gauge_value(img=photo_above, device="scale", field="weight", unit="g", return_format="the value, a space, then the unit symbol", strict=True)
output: 2025 g
